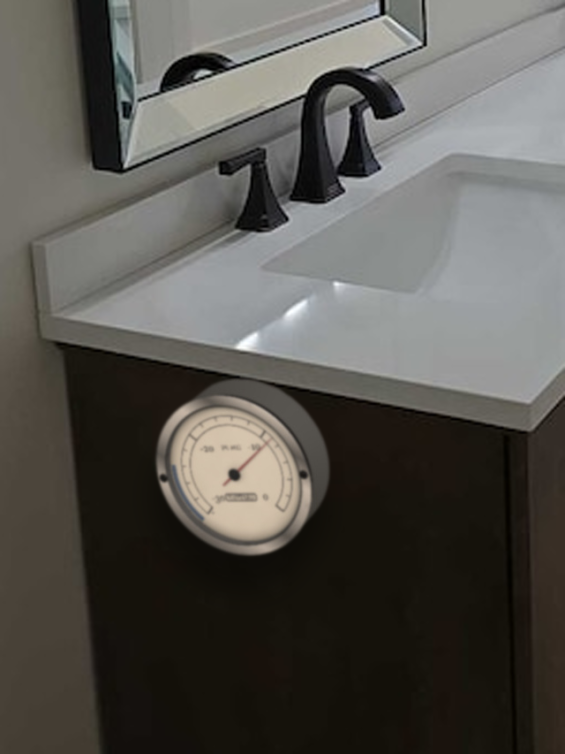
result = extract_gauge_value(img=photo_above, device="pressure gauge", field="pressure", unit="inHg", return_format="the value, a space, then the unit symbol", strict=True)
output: -9 inHg
